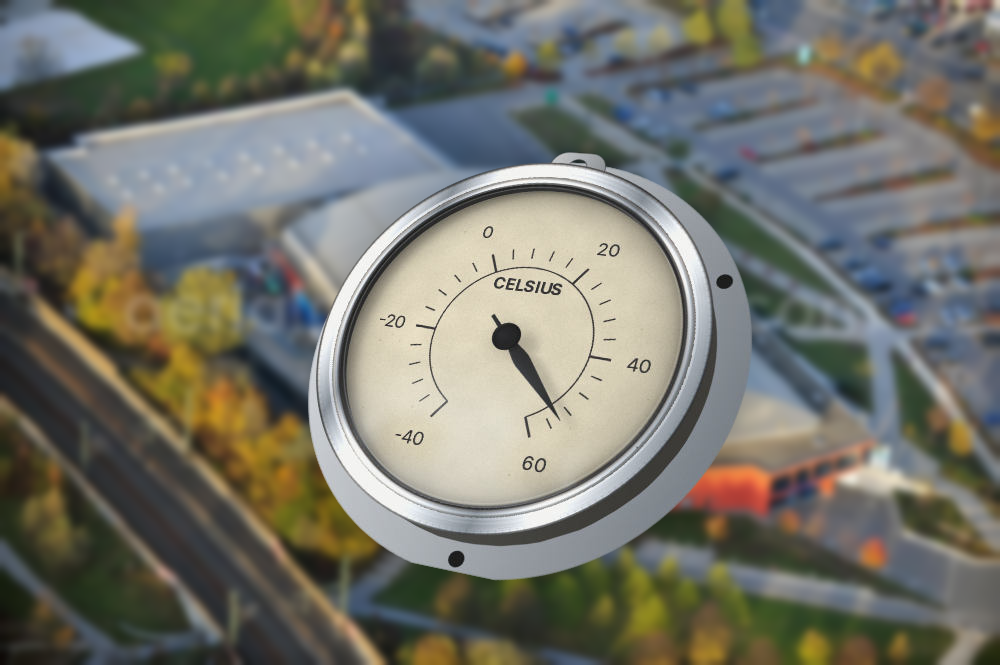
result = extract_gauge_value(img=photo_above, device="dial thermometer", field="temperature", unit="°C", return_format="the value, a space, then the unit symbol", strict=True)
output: 54 °C
